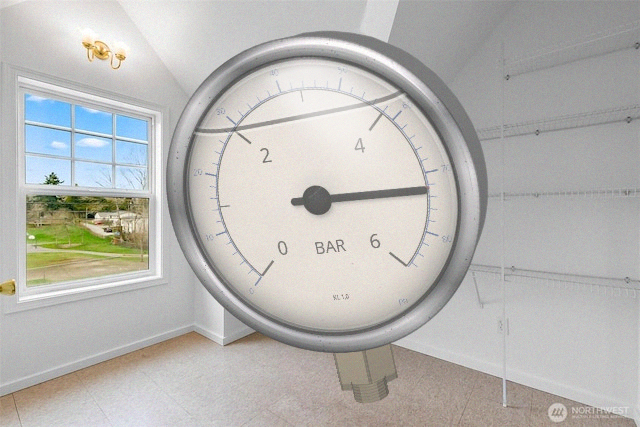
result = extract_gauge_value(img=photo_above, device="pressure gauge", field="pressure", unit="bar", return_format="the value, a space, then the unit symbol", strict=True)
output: 5 bar
